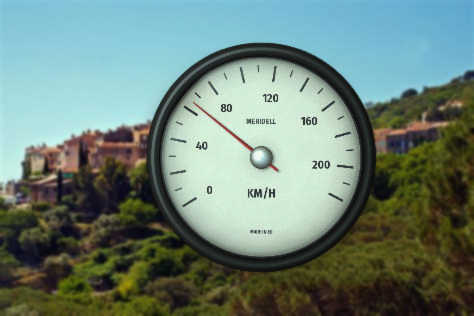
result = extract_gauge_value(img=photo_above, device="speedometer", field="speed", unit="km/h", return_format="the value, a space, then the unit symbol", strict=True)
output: 65 km/h
